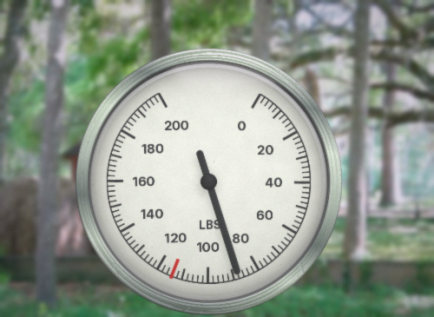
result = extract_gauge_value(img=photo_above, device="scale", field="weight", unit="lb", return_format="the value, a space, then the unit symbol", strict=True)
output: 88 lb
